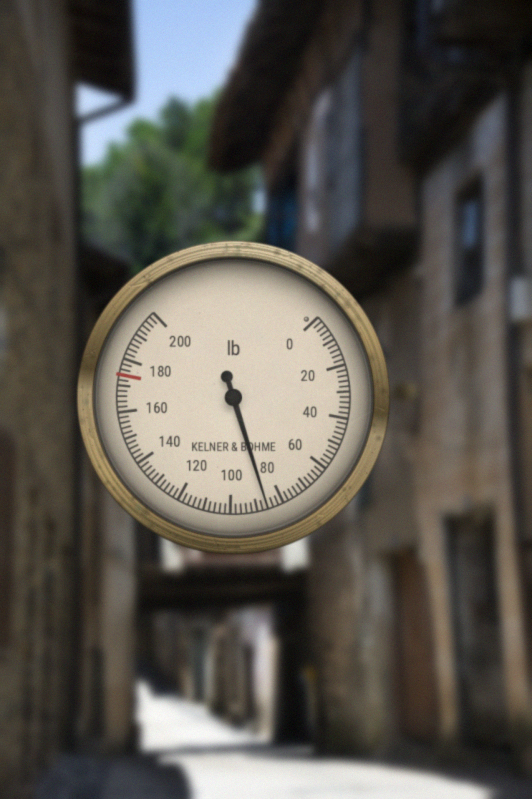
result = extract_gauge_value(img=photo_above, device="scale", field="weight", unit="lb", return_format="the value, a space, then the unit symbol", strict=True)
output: 86 lb
